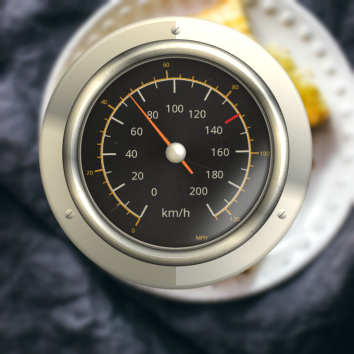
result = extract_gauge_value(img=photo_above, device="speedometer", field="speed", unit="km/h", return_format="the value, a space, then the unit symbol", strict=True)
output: 75 km/h
